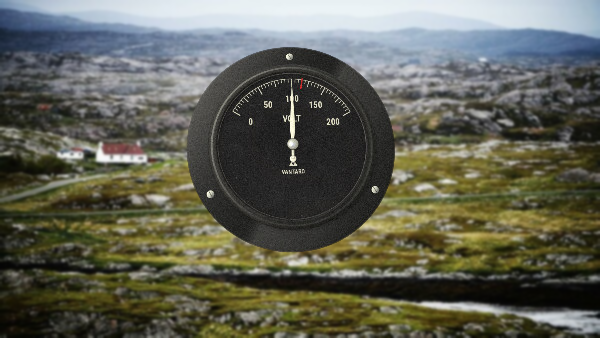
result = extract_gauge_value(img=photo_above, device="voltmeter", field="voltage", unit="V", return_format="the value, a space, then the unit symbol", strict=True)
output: 100 V
